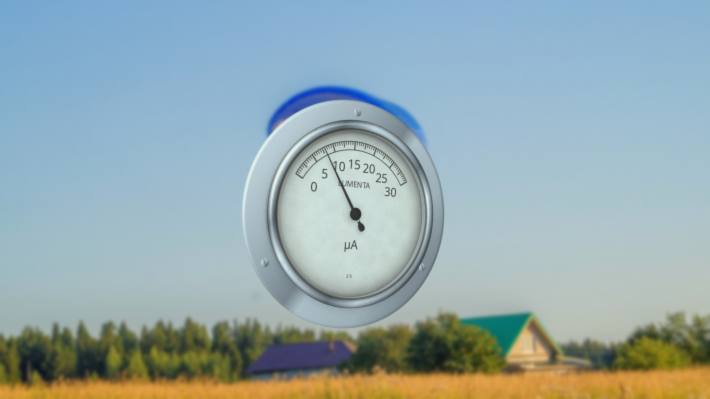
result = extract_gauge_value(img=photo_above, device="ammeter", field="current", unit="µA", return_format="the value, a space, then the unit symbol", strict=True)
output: 7.5 µA
